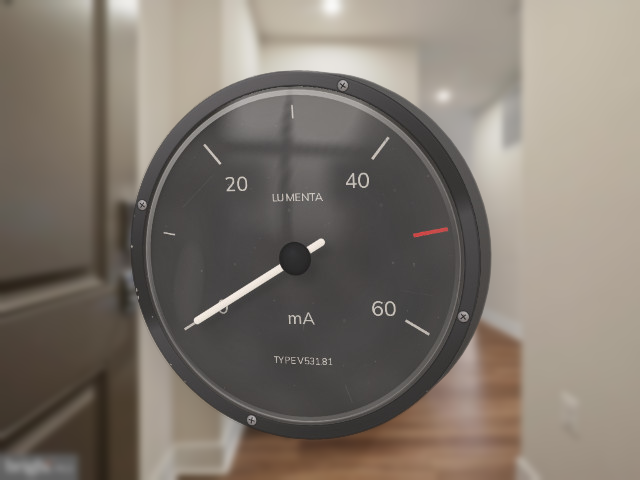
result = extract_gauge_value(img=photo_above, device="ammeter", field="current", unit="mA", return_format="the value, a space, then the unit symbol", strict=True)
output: 0 mA
